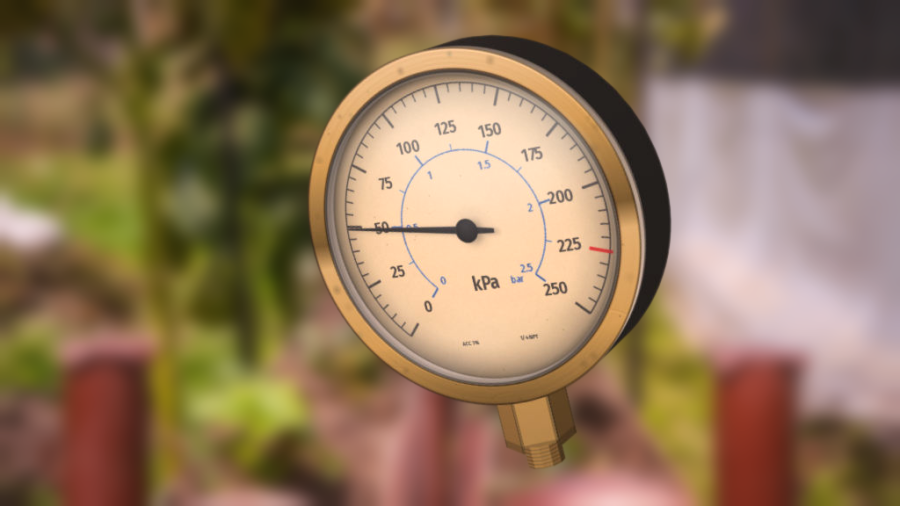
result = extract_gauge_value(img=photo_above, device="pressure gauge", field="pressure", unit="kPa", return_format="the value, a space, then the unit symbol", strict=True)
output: 50 kPa
